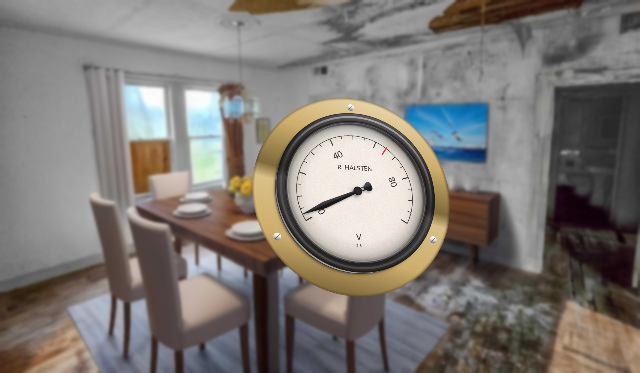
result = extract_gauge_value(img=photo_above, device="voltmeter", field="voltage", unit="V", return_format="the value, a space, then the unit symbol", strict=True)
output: 2.5 V
